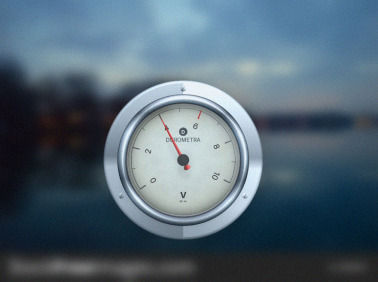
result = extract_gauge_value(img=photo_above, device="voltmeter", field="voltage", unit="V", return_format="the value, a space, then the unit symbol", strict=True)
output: 4 V
